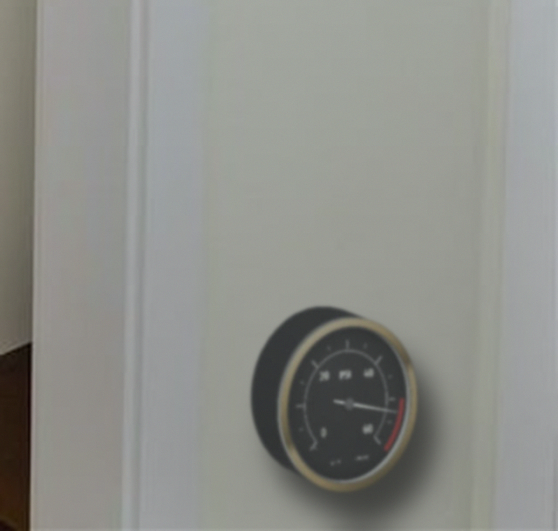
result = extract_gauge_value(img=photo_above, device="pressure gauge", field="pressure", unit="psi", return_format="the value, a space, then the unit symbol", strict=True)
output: 52.5 psi
